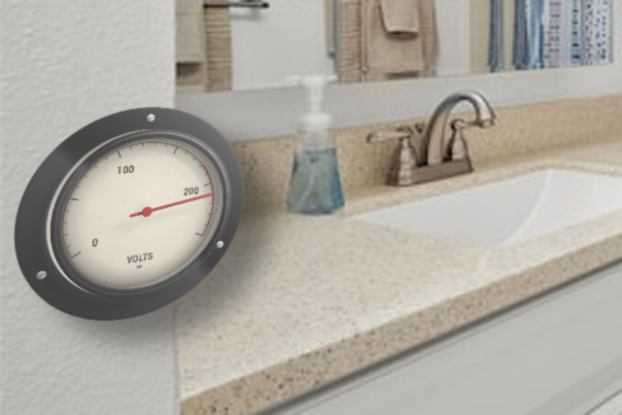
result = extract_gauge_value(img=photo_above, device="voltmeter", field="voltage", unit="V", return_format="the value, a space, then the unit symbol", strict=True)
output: 210 V
